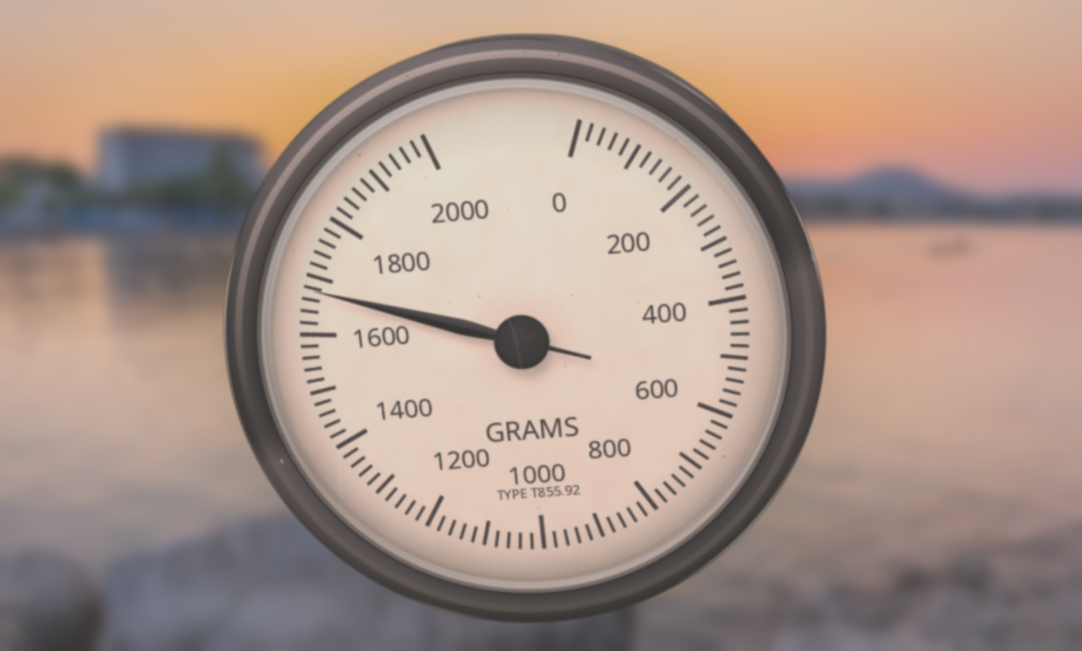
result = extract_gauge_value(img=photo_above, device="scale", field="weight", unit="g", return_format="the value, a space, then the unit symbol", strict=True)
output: 1680 g
